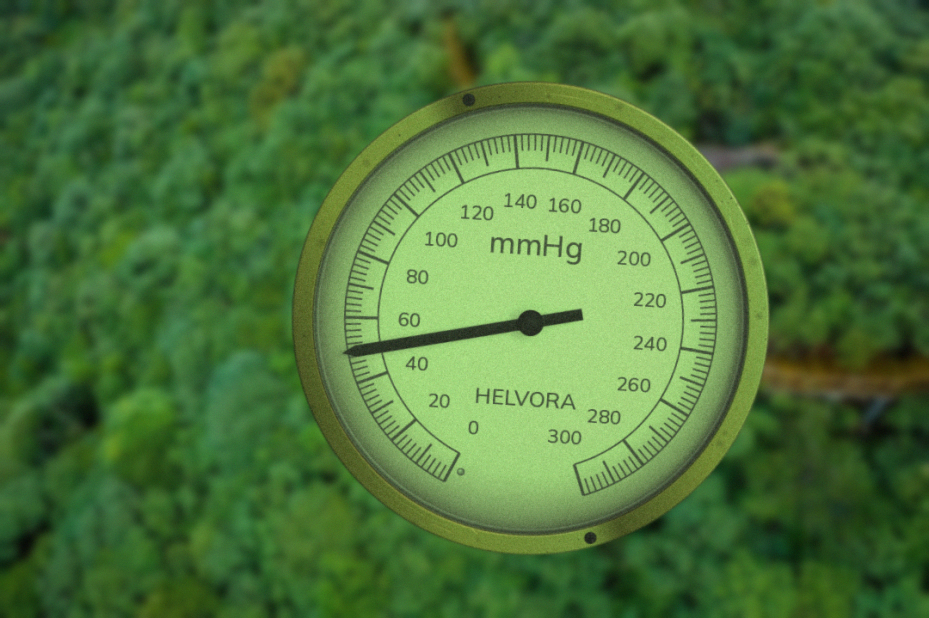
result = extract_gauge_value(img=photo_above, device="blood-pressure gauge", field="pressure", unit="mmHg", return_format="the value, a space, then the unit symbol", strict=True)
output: 50 mmHg
